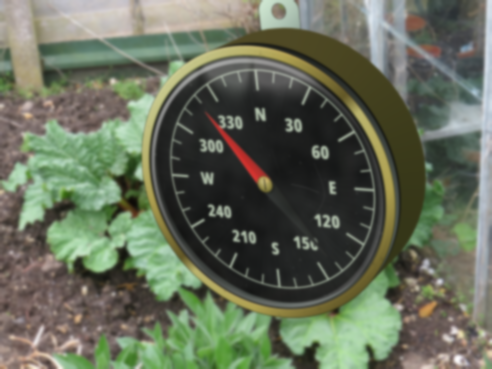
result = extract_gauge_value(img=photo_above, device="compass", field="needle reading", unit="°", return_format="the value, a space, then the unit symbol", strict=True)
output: 320 °
